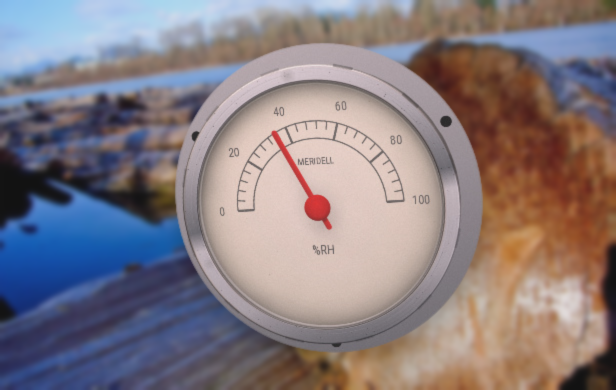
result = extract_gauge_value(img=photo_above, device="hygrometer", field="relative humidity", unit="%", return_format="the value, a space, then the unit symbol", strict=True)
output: 36 %
